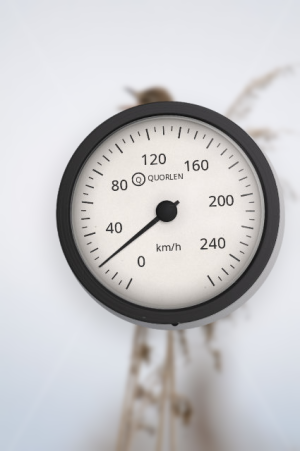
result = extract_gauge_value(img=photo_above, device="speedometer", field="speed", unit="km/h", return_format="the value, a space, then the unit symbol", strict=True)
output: 20 km/h
